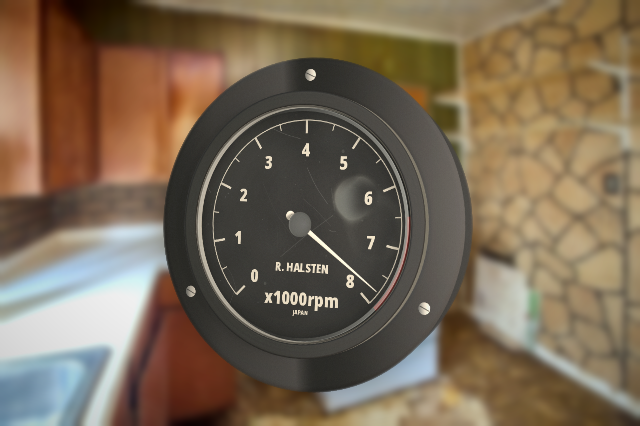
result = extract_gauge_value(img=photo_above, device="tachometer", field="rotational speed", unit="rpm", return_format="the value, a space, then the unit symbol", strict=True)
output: 7750 rpm
